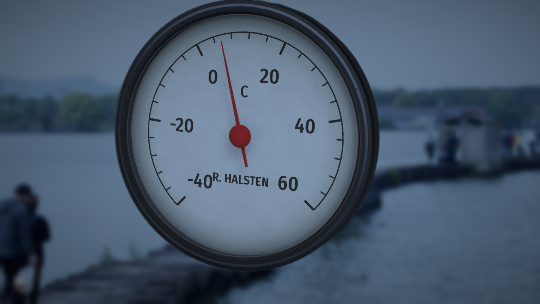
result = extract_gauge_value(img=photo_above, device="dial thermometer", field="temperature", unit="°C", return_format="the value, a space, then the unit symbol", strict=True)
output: 6 °C
